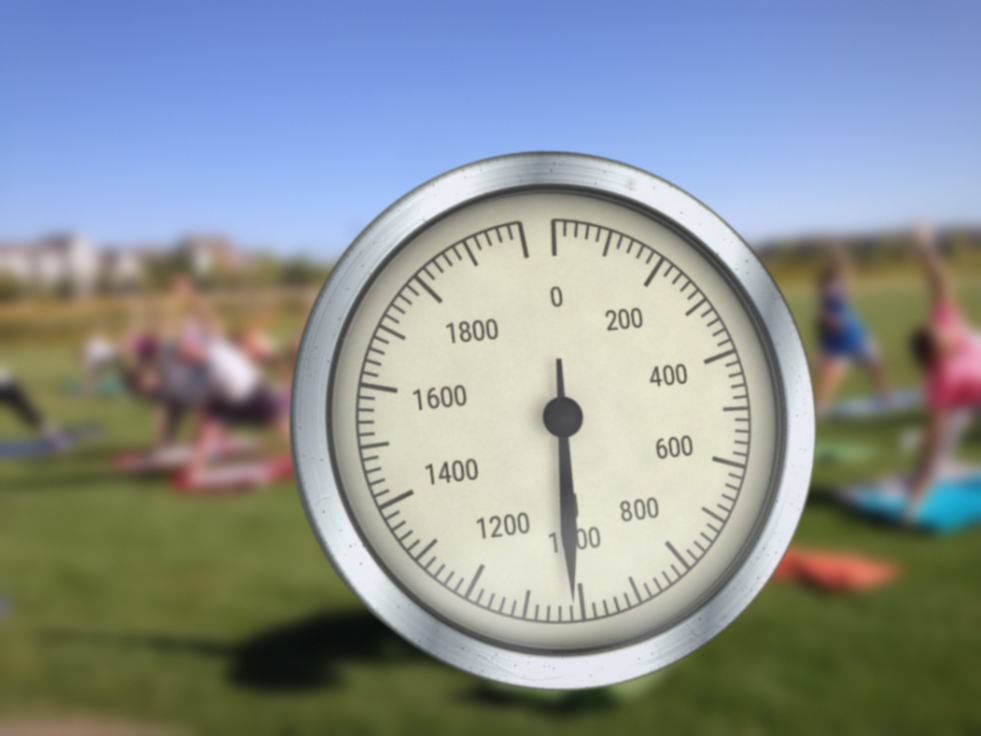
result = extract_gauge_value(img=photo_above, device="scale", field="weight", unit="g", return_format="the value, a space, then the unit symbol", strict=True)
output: 1020 g
